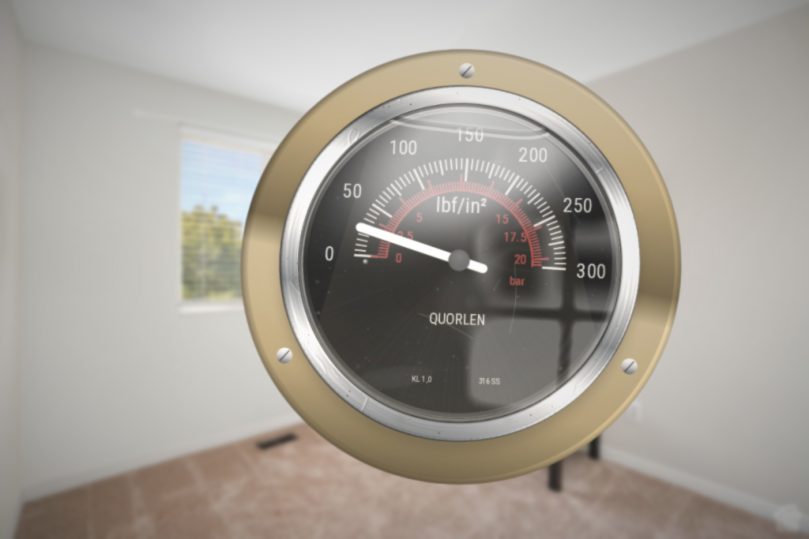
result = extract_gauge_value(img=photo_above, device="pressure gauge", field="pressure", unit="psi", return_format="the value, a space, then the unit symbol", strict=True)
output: 25 psi
